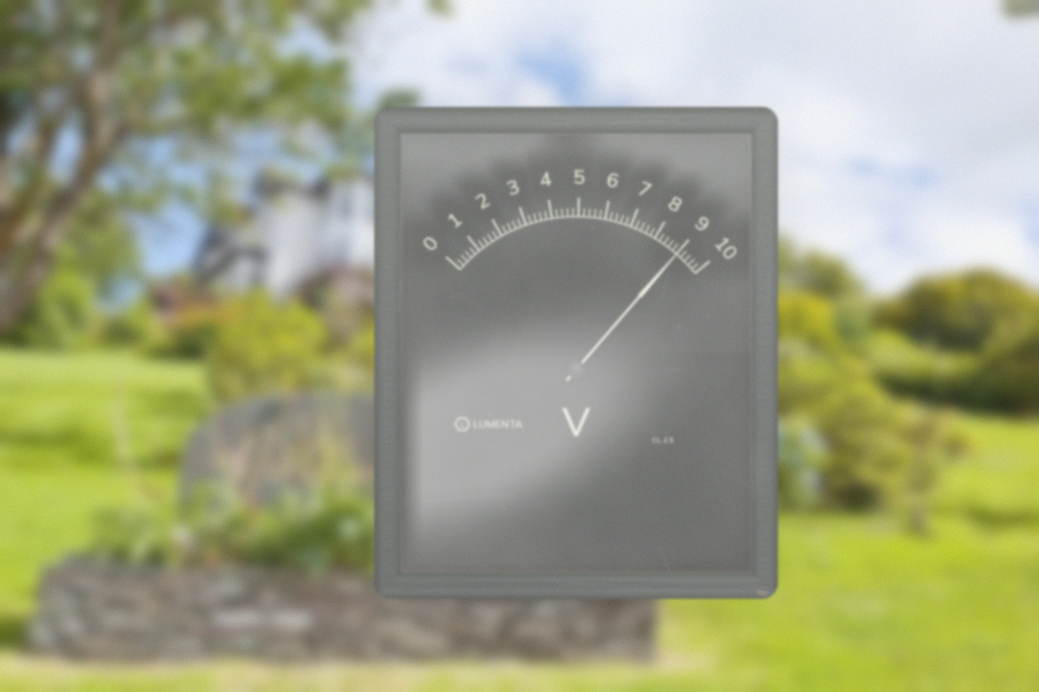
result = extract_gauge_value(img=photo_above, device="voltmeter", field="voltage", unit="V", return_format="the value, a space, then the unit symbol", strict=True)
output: 9 V
